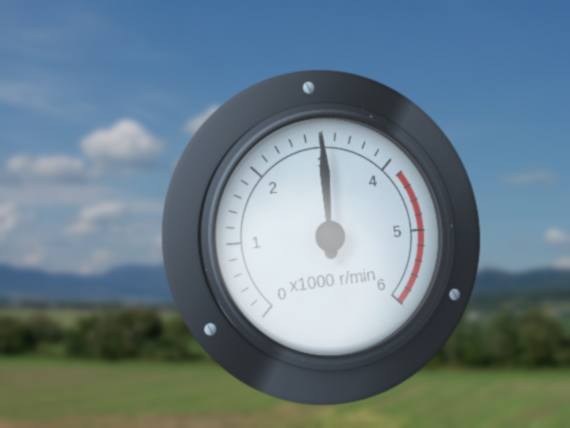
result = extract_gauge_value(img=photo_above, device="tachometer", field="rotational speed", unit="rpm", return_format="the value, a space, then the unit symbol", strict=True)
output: 3000 rpm
